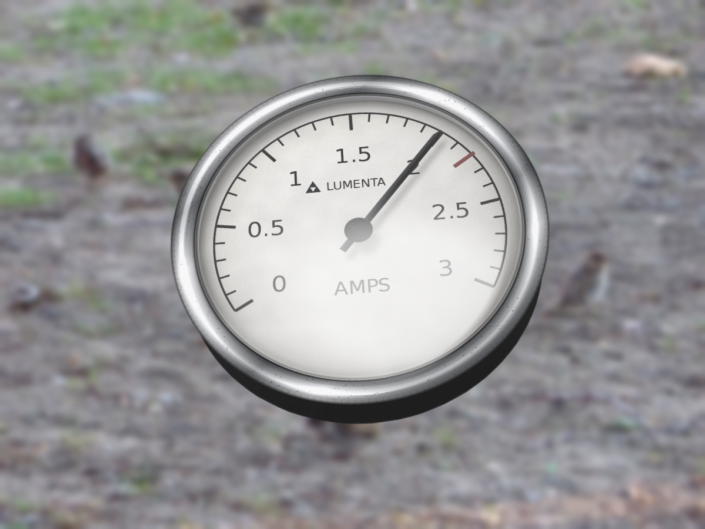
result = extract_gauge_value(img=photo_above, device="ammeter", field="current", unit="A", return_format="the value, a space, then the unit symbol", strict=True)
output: 2 A
